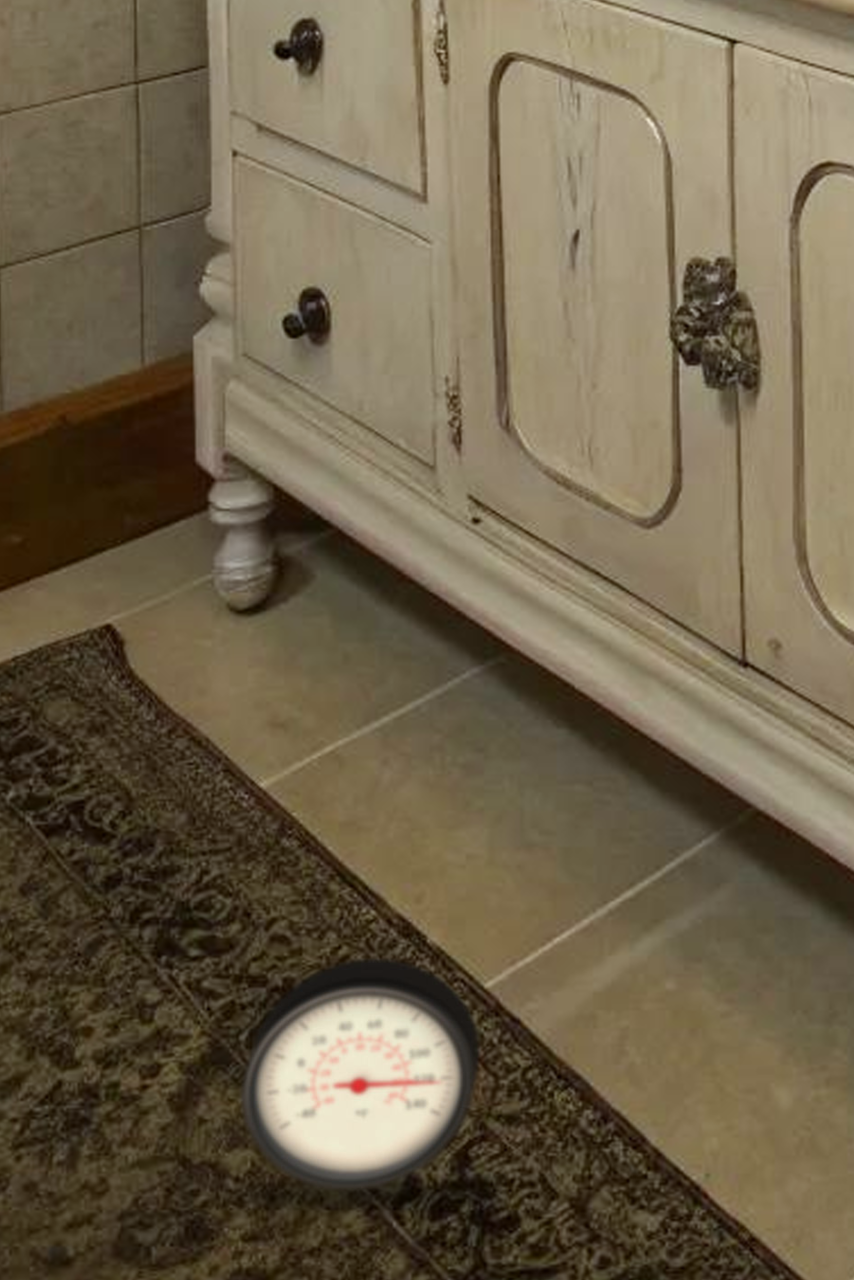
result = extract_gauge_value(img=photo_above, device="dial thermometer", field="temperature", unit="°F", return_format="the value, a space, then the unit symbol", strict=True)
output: 120 °F
